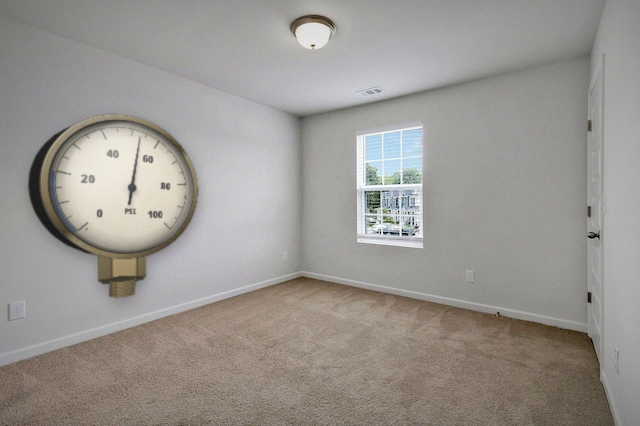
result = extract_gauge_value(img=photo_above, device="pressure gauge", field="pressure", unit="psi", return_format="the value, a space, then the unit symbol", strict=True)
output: 52.5 psi
